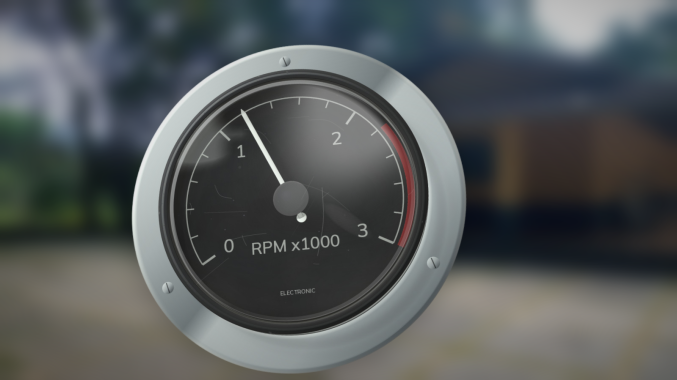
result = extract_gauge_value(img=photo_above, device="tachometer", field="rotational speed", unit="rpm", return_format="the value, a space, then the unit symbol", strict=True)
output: 1200 rpm
